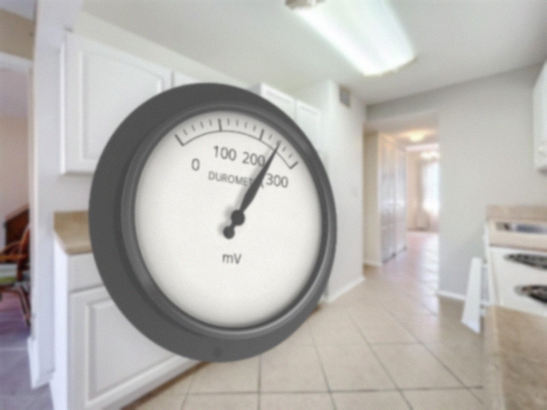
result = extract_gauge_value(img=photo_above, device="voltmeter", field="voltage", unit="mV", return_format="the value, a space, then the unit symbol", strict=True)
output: 240 mV
